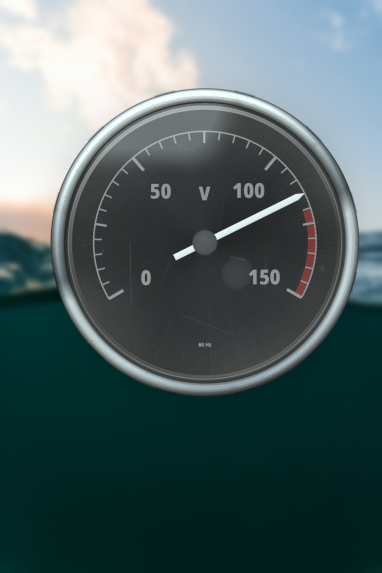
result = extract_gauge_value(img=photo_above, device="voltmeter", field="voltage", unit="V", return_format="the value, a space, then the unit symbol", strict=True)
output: 115 V
